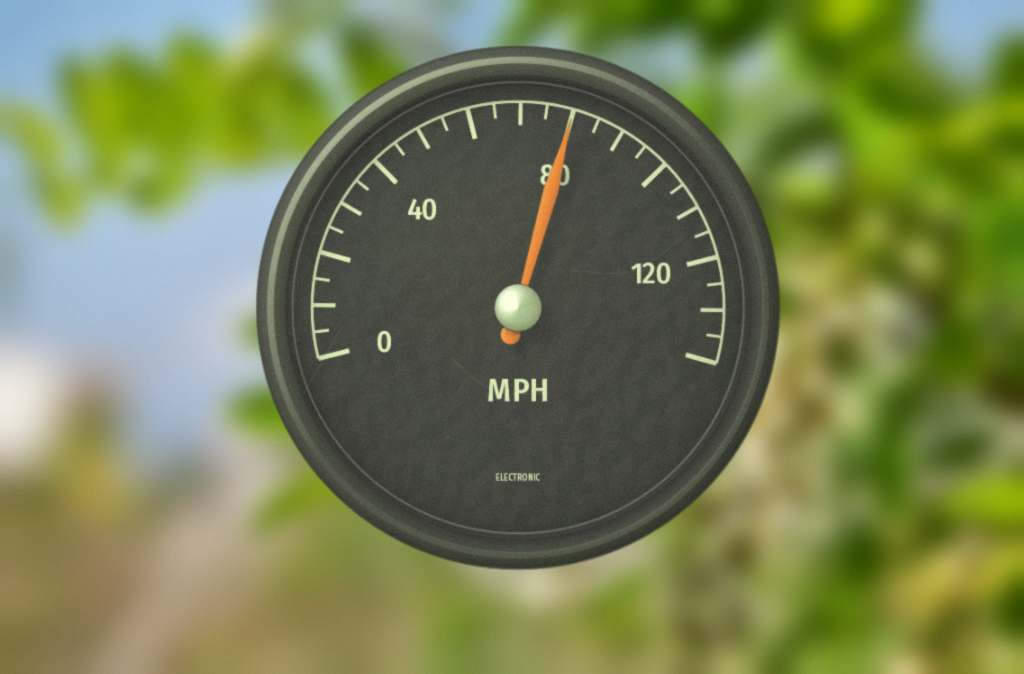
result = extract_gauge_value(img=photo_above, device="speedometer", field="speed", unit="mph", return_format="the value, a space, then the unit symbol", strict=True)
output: 80 mph
